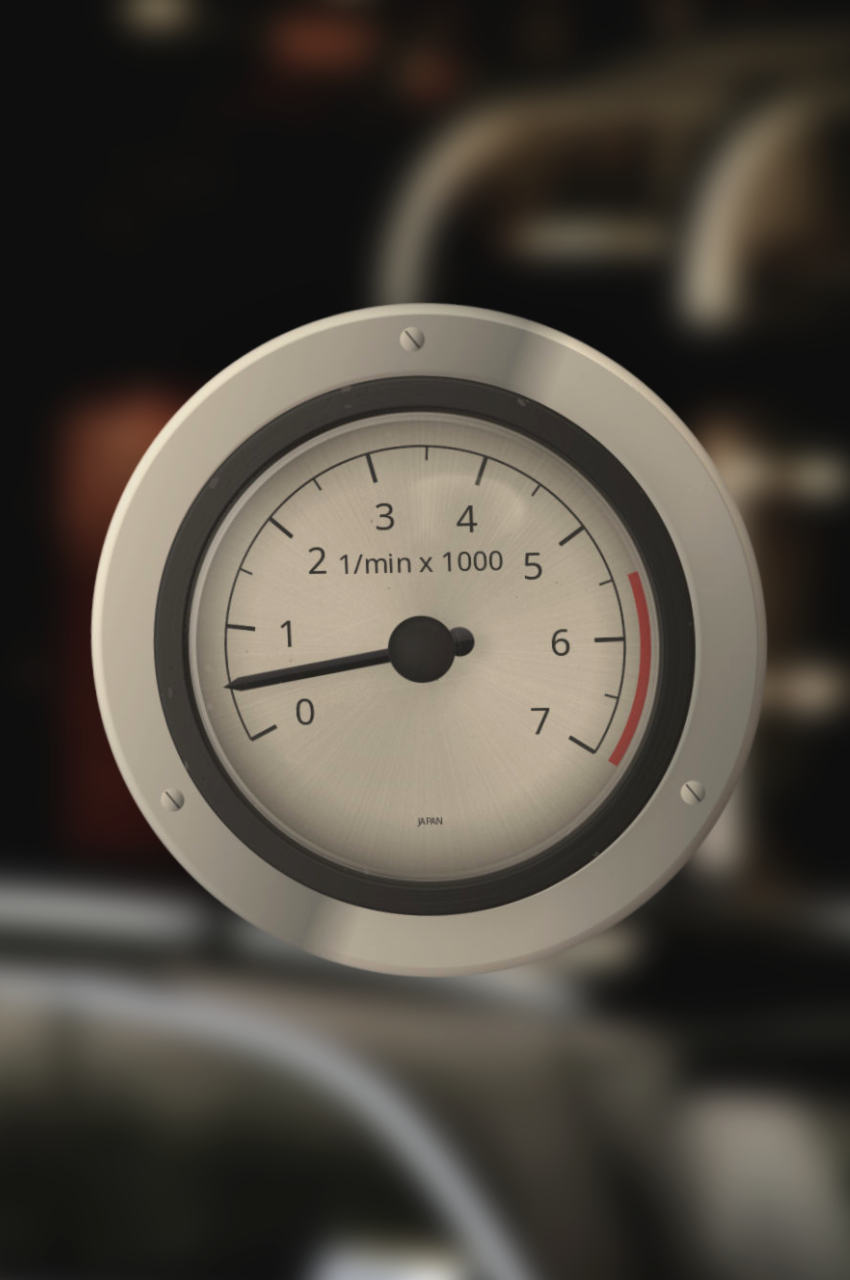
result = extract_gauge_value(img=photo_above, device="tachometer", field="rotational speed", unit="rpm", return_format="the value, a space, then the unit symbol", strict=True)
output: 500 rpm
